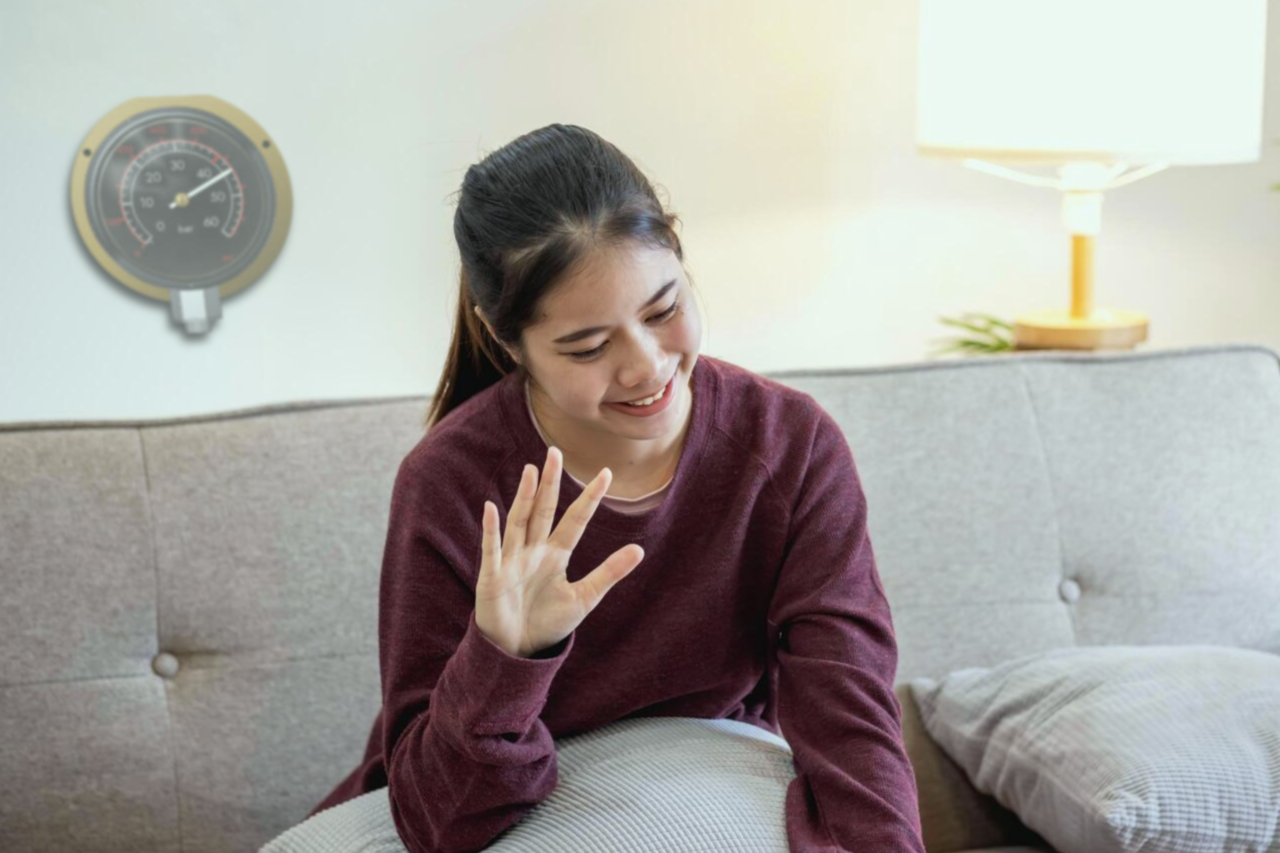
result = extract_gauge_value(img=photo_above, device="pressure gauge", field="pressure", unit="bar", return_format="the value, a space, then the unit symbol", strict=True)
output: 44 bar
